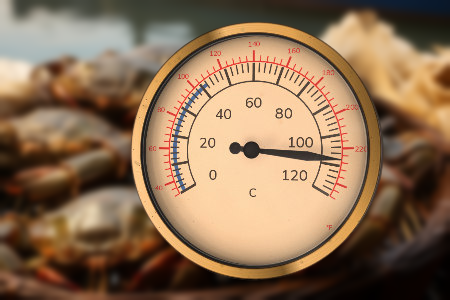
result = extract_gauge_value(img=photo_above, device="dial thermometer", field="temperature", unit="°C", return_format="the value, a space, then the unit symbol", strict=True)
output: 108 °C
